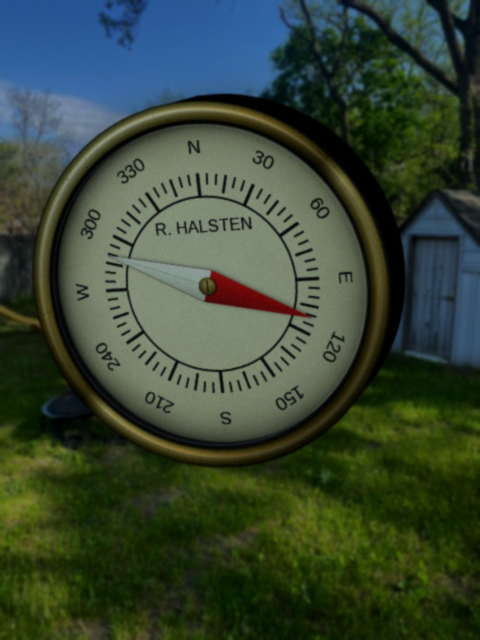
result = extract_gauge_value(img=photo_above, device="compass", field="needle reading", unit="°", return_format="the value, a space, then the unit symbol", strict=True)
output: 110 °
